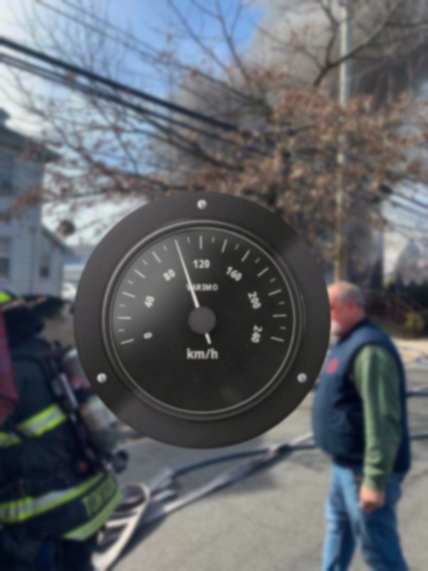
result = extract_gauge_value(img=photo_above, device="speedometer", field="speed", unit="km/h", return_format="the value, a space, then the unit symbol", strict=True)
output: 100 km/h
